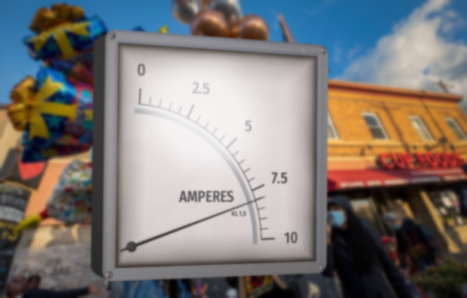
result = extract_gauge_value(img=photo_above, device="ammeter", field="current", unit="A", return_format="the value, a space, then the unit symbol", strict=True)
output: 8 A
